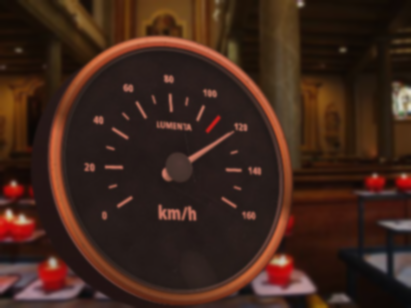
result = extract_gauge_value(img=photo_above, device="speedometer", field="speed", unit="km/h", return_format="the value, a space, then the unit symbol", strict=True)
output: 120 km/h
